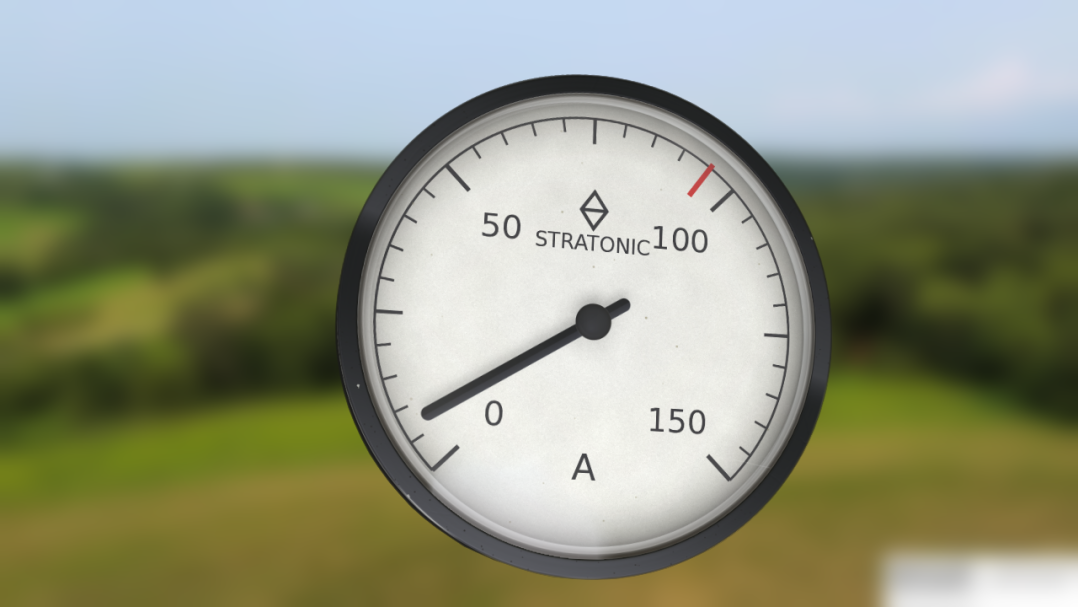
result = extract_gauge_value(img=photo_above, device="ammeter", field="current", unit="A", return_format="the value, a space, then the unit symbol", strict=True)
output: 7.5 A
